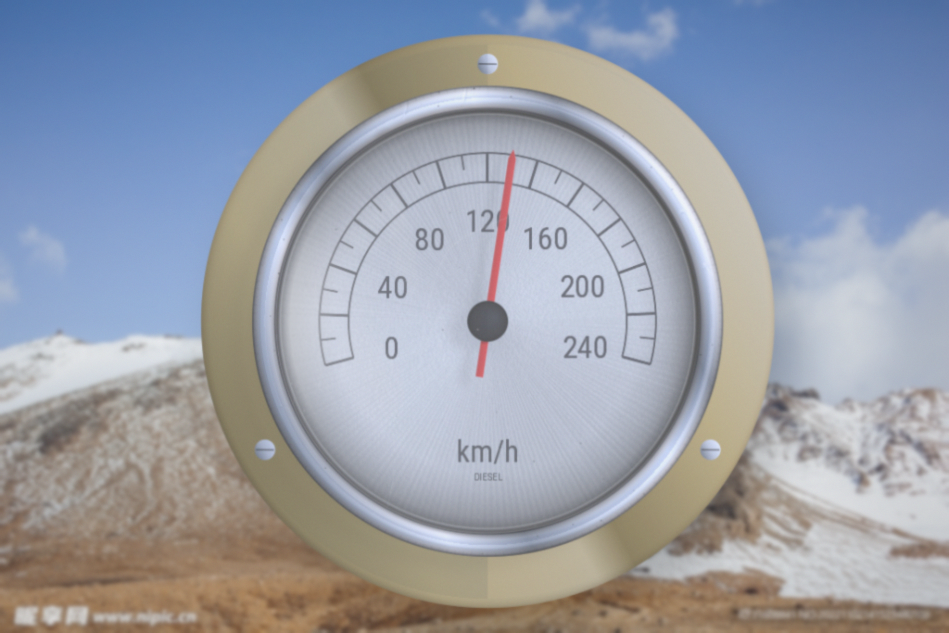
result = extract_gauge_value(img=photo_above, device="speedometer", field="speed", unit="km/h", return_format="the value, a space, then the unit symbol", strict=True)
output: 130 km/h
